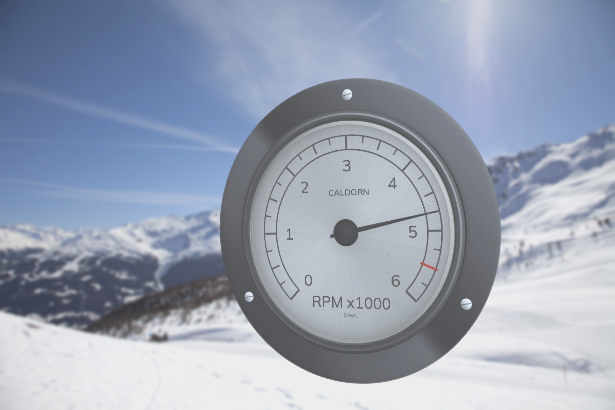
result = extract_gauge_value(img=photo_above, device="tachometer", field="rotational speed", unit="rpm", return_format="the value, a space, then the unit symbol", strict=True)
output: 4750 rpm
